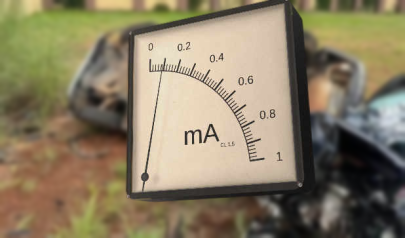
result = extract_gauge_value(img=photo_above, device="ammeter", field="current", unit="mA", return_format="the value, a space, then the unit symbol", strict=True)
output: 0.1 mA
